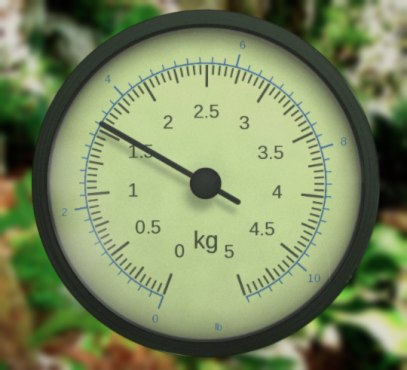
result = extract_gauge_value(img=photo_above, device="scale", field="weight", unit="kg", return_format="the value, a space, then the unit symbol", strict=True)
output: 1.55 kg
